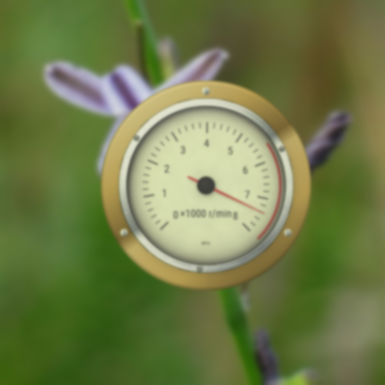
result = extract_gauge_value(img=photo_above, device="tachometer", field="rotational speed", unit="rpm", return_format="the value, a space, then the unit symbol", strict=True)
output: 7400 rpm
